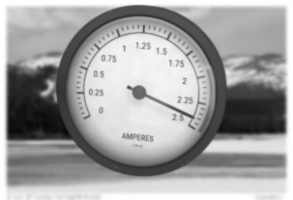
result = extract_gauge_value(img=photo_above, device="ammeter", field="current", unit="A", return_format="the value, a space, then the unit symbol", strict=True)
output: 2.4 A
